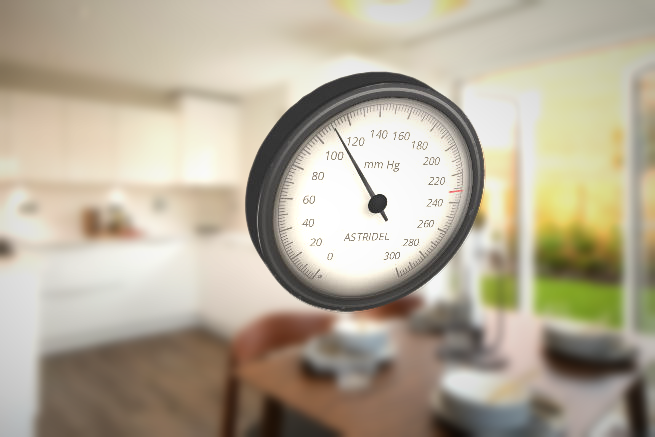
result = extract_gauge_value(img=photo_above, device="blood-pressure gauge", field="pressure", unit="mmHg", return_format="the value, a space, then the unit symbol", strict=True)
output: 110 mmHg
